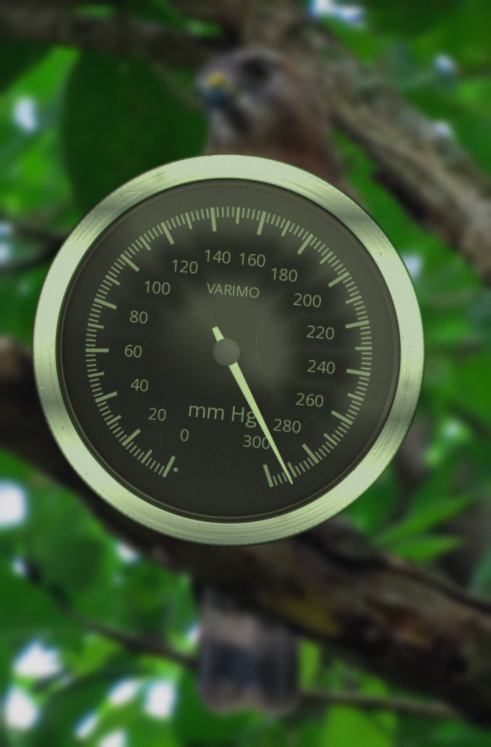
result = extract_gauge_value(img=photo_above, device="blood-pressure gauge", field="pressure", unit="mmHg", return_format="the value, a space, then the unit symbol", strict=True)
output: 292 mmHg
